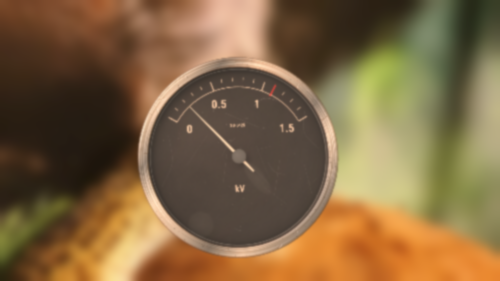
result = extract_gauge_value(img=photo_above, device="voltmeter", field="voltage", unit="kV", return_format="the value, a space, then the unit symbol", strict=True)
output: 0.2 kV
